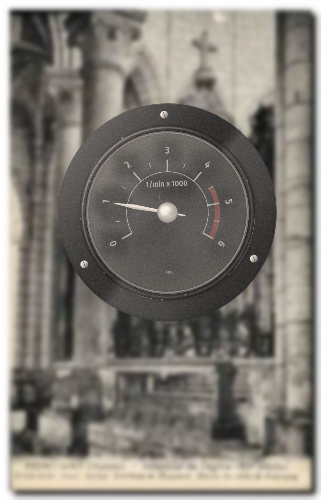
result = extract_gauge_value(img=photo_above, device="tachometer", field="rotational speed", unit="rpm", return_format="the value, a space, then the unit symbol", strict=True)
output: 1000 rpm
